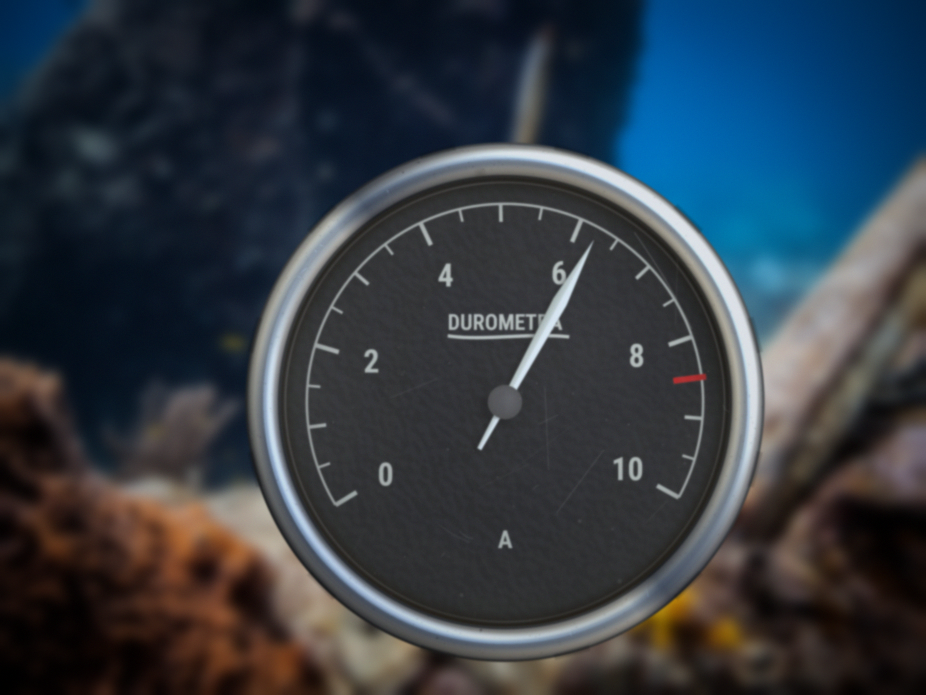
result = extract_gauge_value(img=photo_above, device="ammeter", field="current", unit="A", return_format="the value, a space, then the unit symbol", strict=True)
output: 6.25 A
